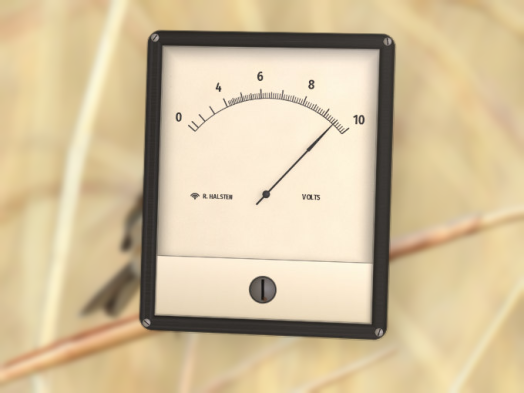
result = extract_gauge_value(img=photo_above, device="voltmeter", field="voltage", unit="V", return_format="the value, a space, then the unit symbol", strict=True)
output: 9.5 V
